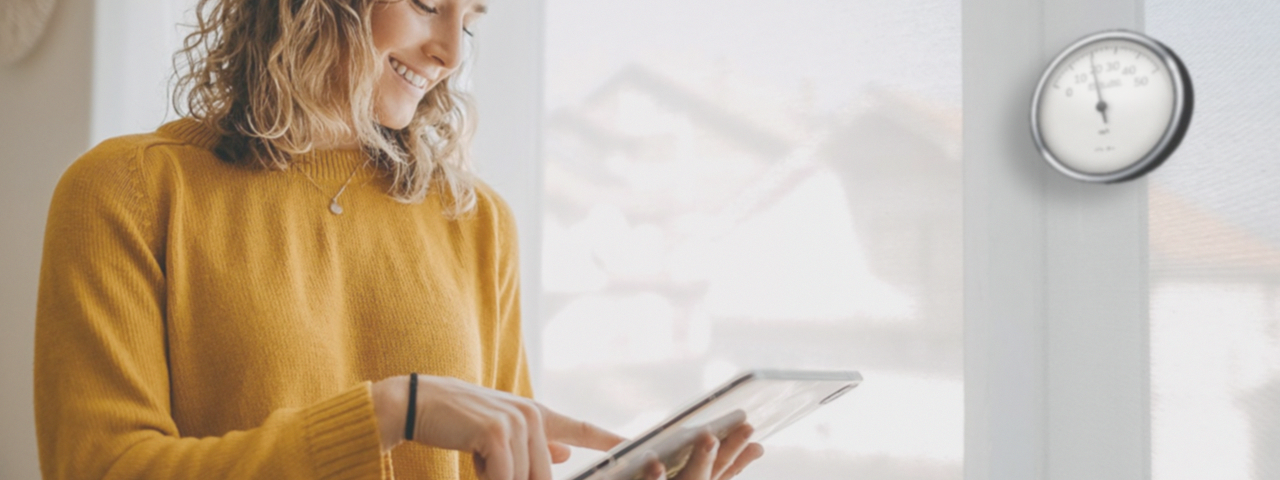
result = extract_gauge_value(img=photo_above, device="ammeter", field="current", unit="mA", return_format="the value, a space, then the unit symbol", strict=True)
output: 20 mA
